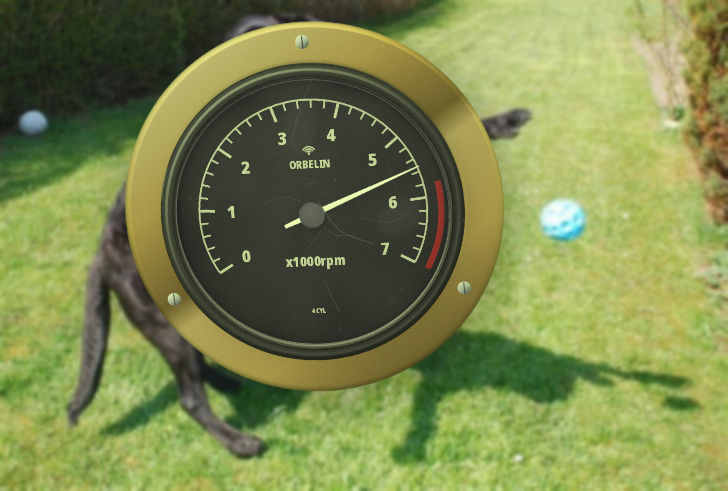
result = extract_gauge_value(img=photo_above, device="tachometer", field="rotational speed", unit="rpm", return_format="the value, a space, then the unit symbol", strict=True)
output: 5500 rpm
